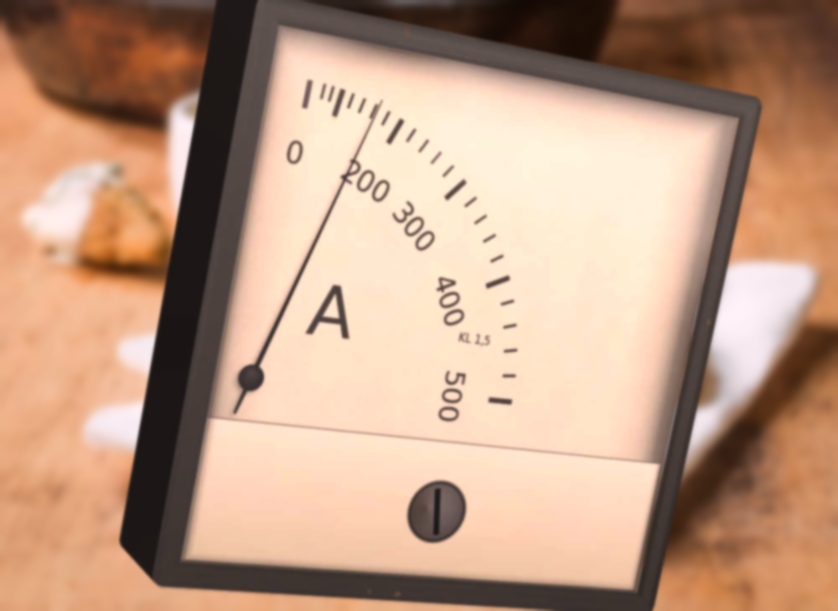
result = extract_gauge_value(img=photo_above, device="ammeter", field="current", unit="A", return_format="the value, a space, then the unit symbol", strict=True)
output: 160 A
